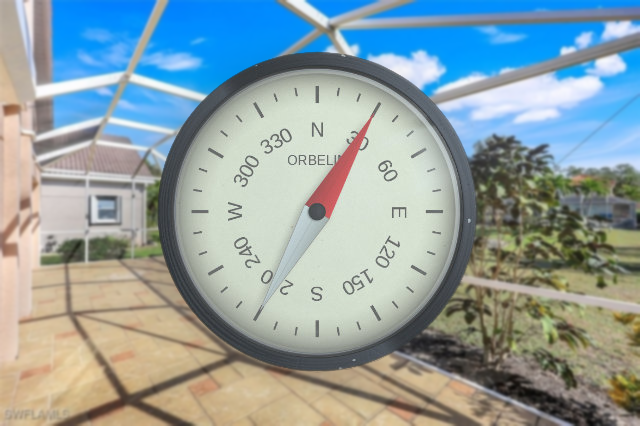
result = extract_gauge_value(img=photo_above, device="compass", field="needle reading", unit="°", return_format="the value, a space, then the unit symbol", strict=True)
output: 30 °
